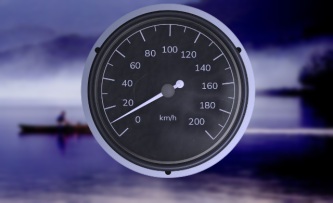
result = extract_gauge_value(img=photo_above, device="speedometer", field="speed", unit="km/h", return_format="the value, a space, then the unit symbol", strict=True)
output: 10 km/h
